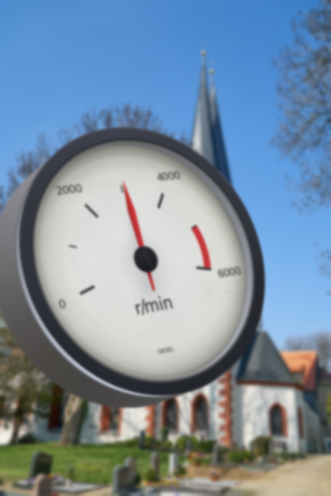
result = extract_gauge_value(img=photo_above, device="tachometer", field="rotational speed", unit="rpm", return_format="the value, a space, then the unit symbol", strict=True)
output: 3000 rpm
